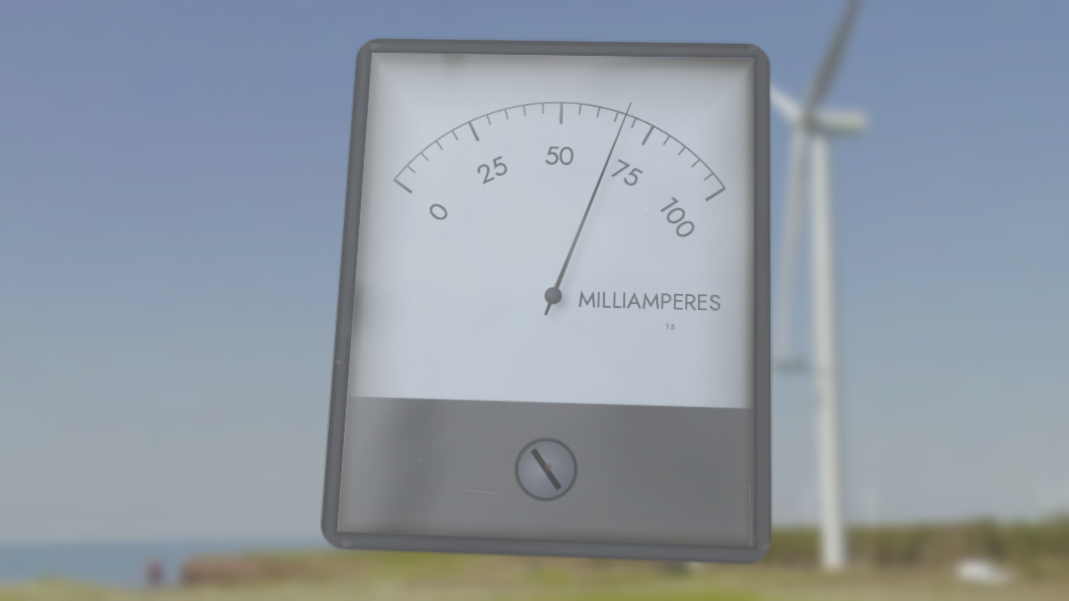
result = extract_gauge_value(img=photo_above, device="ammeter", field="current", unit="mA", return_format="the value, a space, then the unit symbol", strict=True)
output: 67.5 mA
